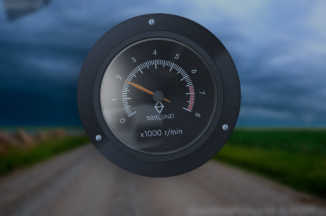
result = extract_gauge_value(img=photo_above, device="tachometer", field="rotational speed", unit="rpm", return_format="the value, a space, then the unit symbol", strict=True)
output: 2000 rpm
